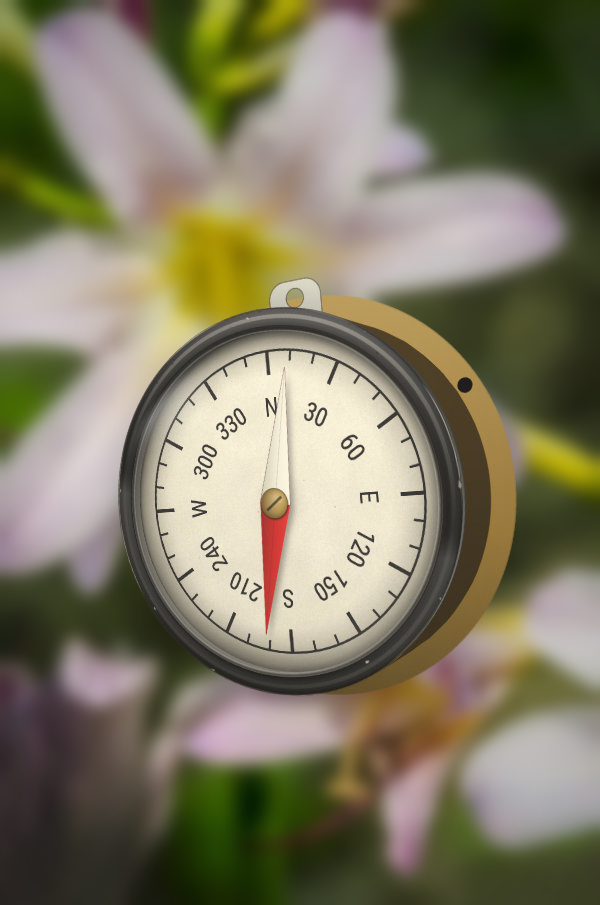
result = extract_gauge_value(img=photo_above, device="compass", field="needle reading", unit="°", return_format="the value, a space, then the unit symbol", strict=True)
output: 190 °
